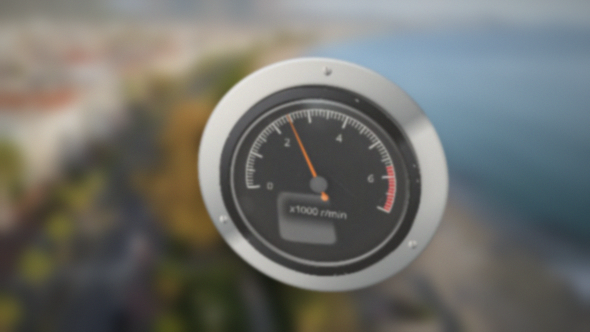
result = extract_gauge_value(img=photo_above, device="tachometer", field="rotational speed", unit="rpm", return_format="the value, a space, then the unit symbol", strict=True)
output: 2500 rpm
